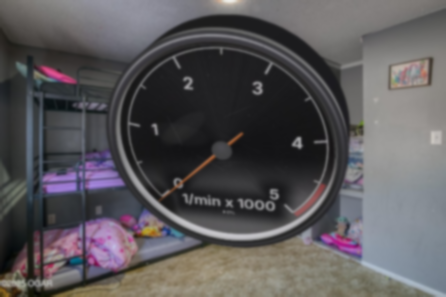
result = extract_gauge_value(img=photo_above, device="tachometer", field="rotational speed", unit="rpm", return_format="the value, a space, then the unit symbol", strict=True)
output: 0 rpm
